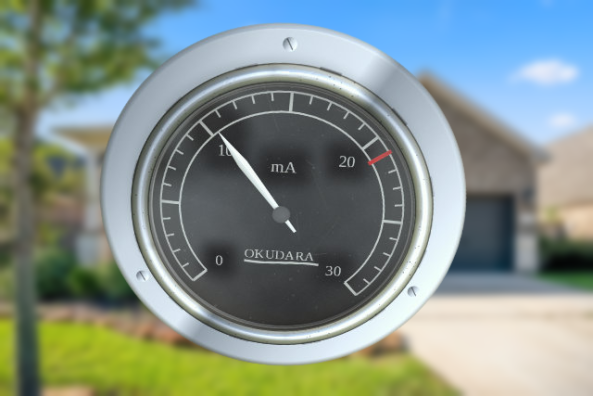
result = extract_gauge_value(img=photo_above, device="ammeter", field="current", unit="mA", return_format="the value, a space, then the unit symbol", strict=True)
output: 10.5 mA
